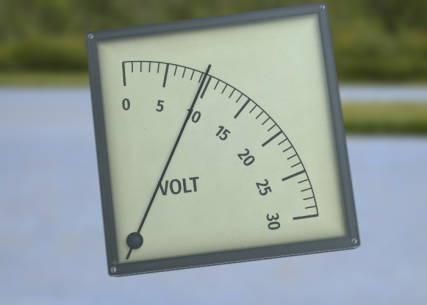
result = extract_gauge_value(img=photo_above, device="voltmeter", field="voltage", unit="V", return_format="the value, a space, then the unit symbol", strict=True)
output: 9.5 V
